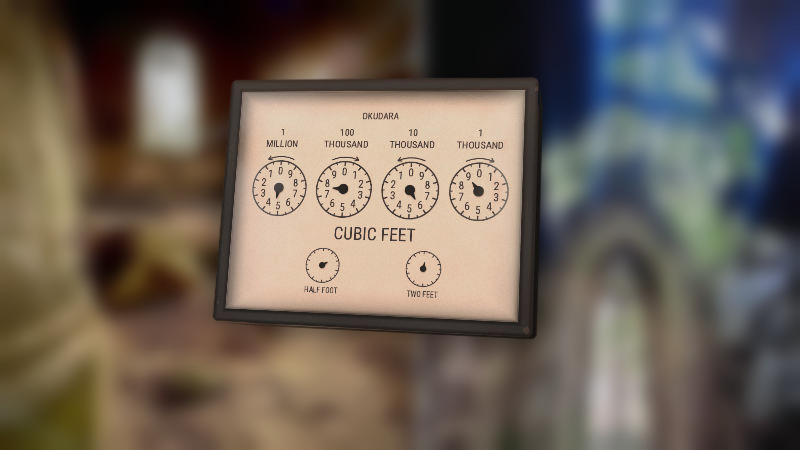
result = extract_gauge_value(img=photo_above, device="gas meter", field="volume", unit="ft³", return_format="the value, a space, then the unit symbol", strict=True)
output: 475900 ft³
